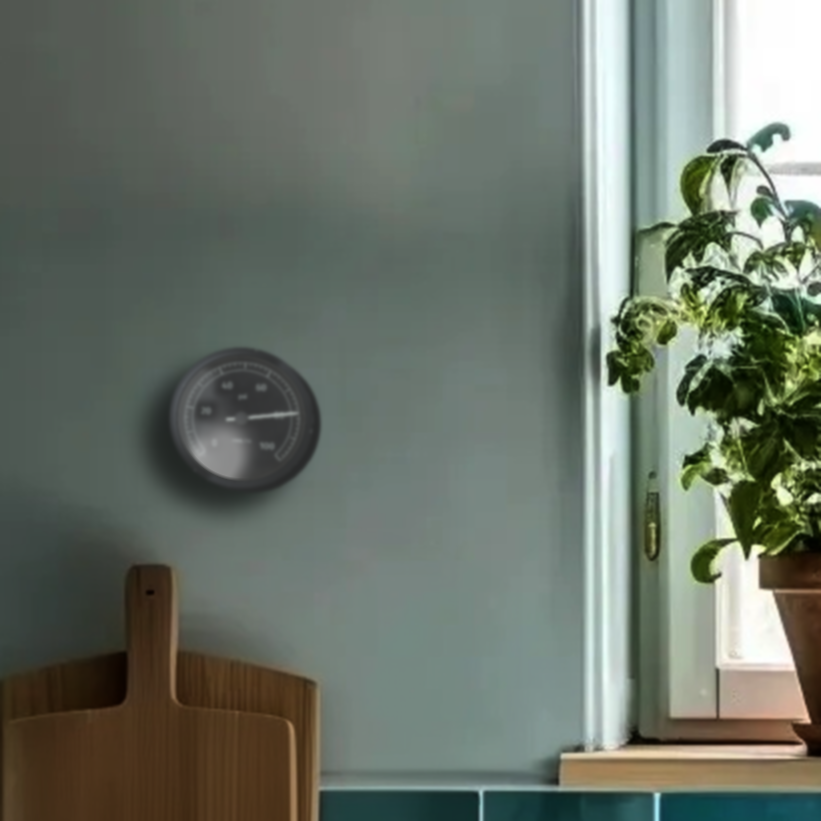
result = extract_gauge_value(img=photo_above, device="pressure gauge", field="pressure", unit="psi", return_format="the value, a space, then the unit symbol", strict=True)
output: 80 psi
